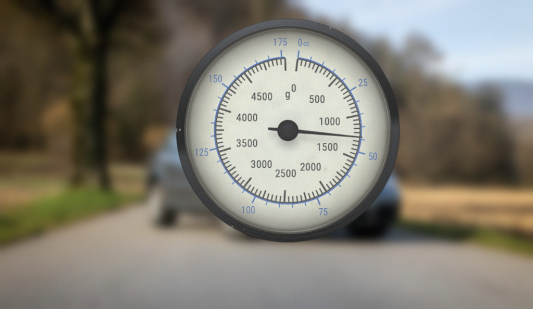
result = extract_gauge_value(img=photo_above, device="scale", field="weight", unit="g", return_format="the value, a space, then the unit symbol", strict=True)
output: 1250 g
